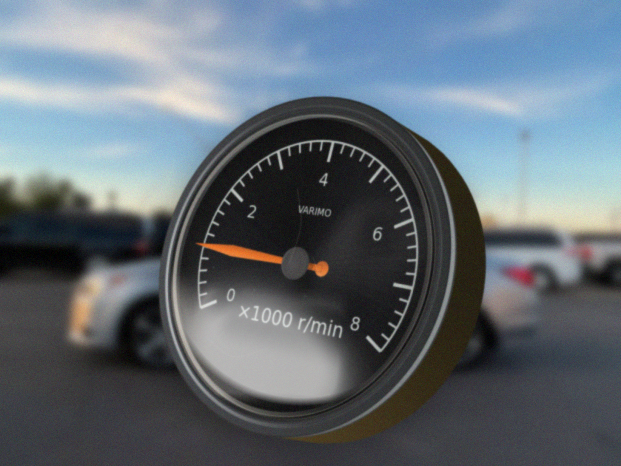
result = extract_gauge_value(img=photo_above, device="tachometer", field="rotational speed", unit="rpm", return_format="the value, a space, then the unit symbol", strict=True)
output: 1000 rpm
